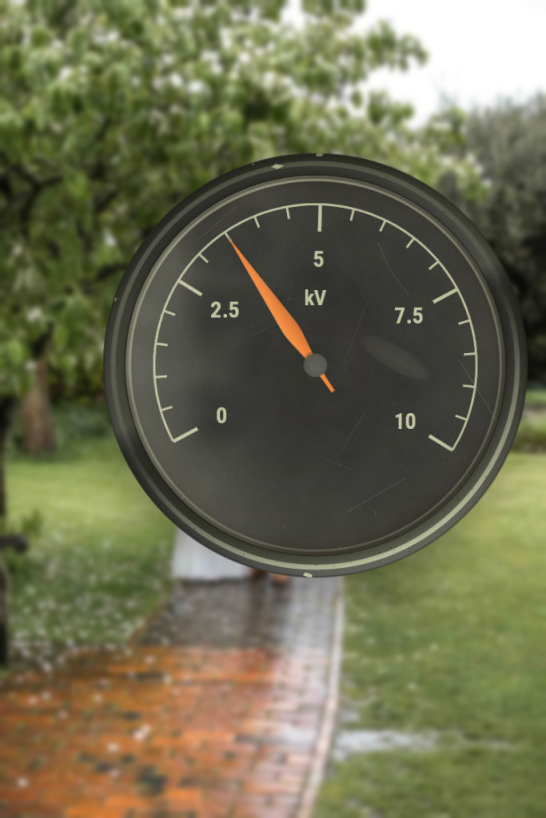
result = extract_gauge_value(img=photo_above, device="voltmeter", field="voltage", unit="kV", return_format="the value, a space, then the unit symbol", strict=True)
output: 3.5 kV
